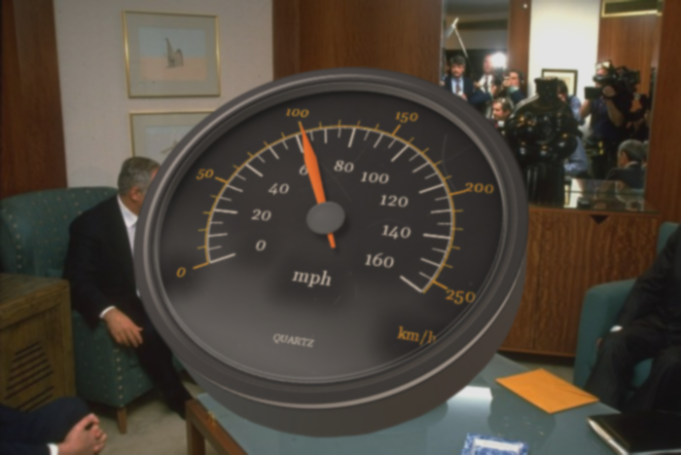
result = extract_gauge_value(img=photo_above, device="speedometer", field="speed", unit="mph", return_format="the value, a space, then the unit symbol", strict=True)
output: 62.5 mph
